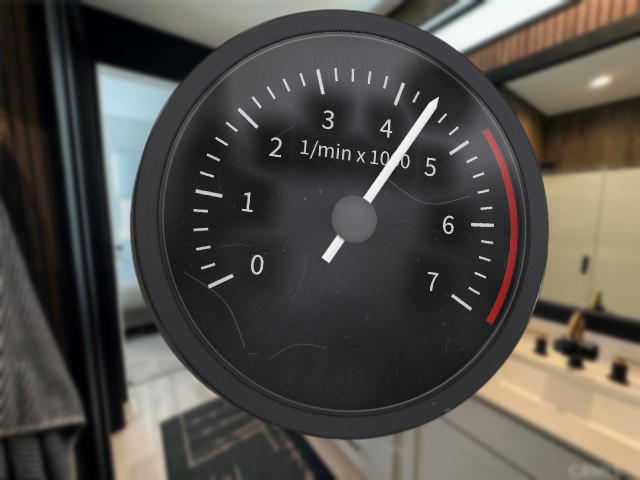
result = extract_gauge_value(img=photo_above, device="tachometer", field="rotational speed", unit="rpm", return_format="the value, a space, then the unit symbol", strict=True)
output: 4400 rpm
